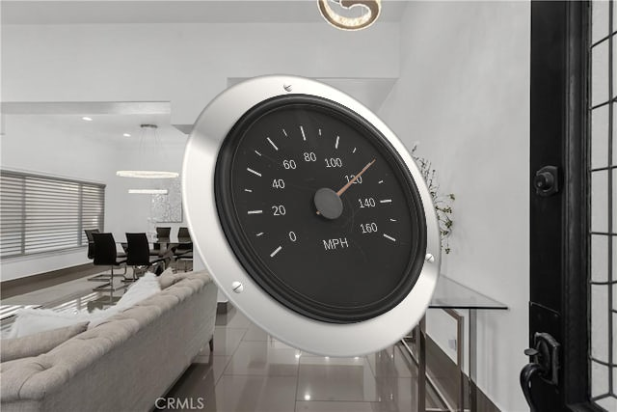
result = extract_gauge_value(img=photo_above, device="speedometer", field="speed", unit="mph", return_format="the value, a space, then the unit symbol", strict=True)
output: 120 mph
